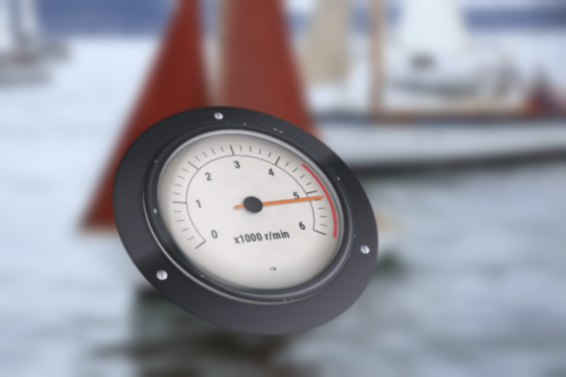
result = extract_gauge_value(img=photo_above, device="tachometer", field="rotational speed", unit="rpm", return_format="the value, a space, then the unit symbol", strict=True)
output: 5200 rpm
